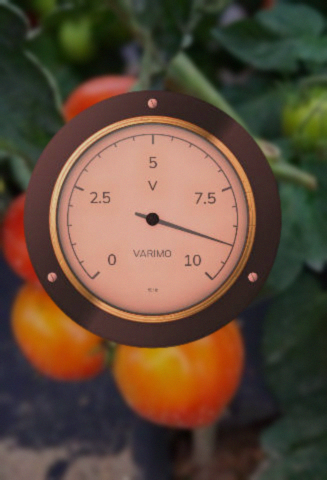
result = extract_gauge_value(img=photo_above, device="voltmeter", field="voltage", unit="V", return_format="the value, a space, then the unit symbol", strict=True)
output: 9 V
